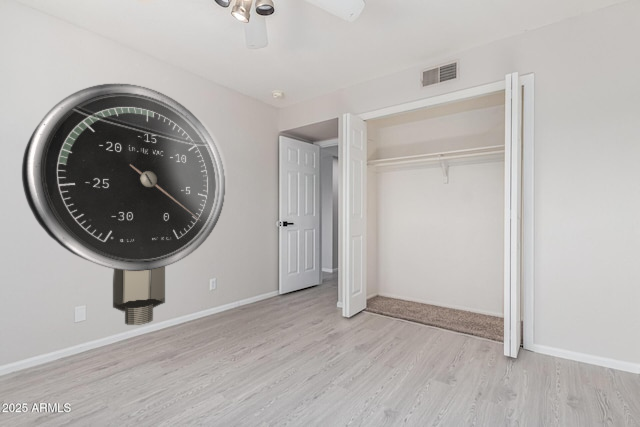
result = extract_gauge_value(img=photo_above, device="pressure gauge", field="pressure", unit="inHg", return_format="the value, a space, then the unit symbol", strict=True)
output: -2.5 inHg
